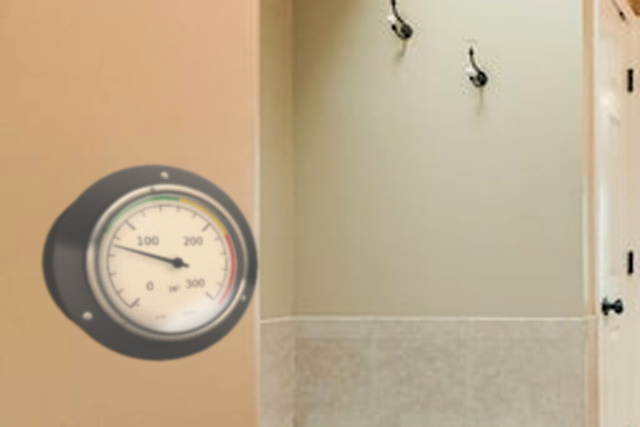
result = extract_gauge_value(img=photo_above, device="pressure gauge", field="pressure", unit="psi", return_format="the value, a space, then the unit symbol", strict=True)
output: 70 psi
